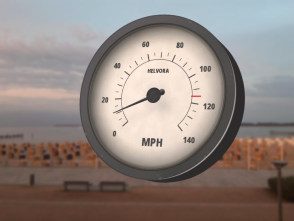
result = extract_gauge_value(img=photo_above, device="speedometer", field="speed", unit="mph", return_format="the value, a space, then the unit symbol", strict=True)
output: 10 mph
